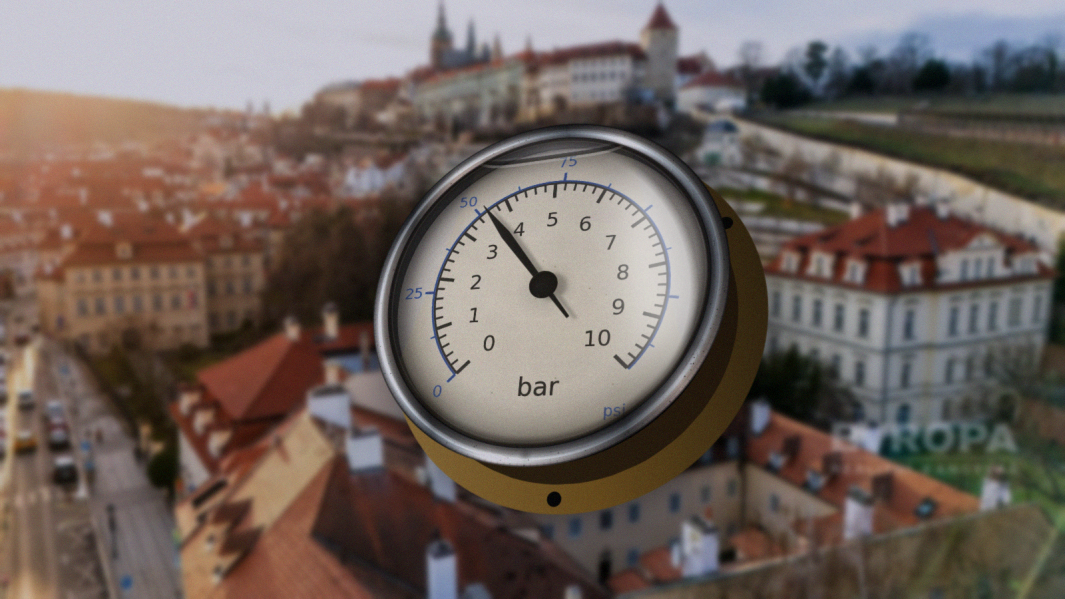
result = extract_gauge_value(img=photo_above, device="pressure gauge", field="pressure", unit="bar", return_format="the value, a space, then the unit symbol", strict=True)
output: 3.6 bar
